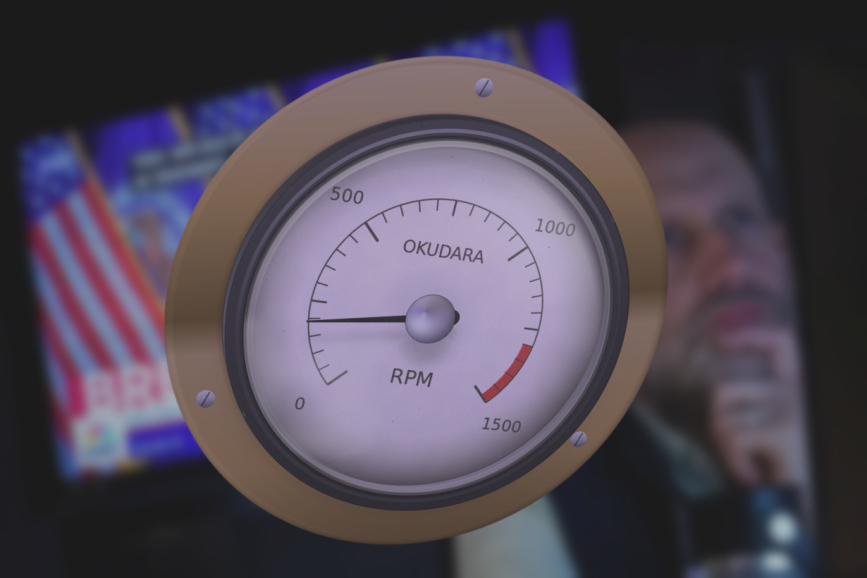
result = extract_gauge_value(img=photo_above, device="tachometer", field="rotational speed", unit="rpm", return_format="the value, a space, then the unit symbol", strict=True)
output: 200 rpm
